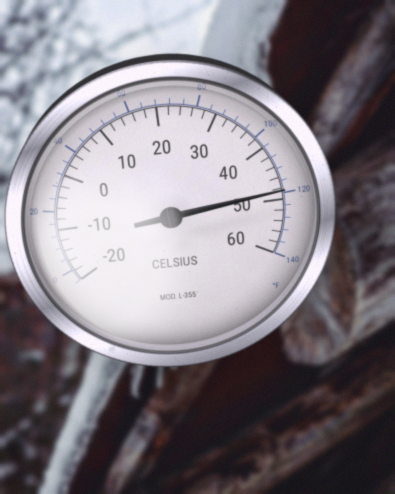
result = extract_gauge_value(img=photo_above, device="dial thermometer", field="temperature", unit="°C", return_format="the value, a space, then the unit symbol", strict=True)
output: 48 °C
